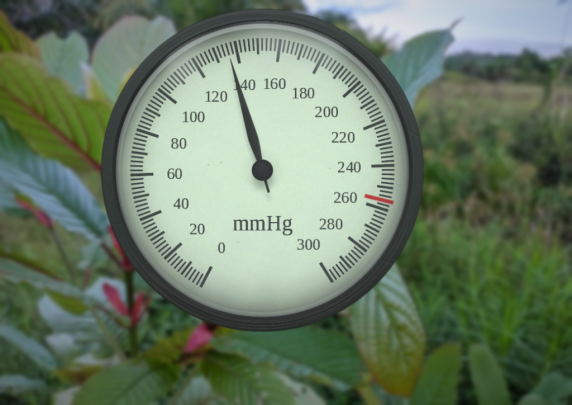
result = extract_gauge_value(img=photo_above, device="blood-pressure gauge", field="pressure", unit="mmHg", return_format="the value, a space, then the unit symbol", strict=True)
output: 136 mmHg
